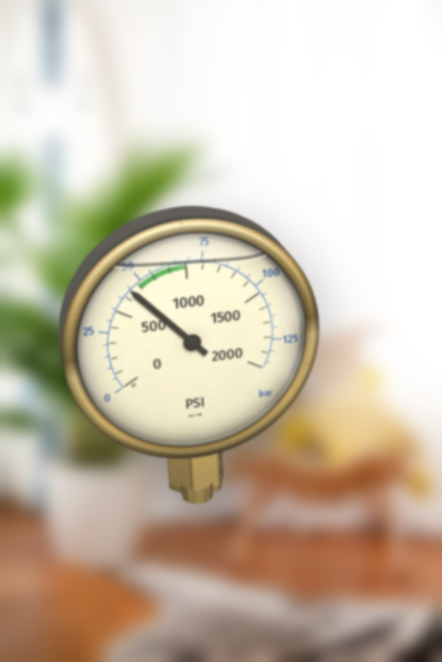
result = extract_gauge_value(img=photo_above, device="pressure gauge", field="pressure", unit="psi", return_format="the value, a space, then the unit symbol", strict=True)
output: 650 psi
